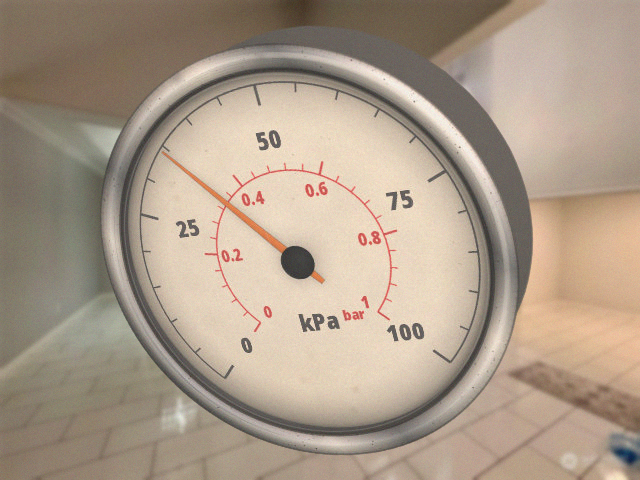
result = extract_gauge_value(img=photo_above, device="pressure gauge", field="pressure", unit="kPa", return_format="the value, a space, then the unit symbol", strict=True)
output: 35 kPa
